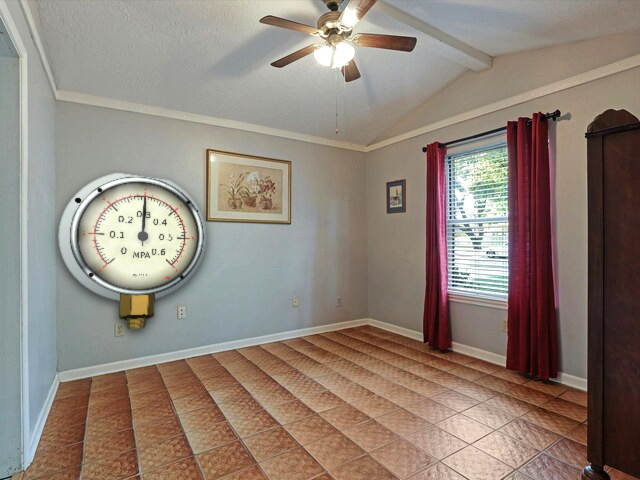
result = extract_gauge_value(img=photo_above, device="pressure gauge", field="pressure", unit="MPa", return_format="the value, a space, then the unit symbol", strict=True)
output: 0.3 MPa
